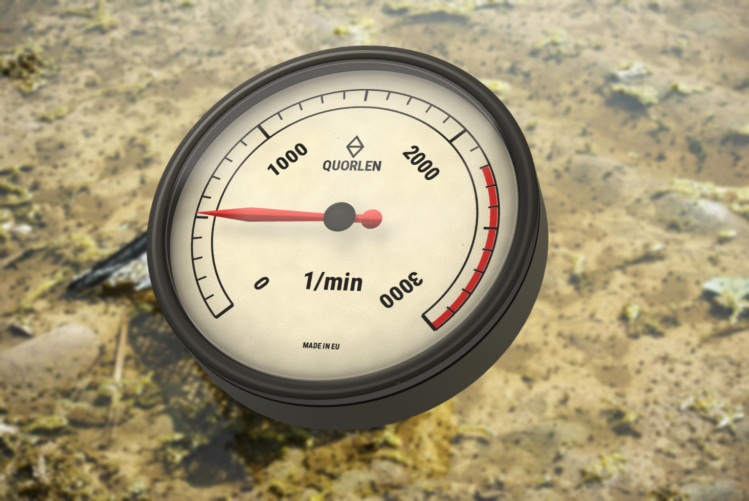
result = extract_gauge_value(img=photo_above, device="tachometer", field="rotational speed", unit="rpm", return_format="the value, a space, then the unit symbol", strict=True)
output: 500 rpm
